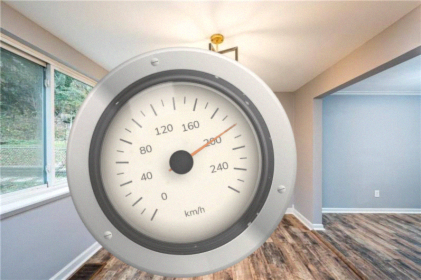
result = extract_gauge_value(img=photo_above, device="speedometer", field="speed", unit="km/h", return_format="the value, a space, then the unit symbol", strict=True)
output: 200 km/h
